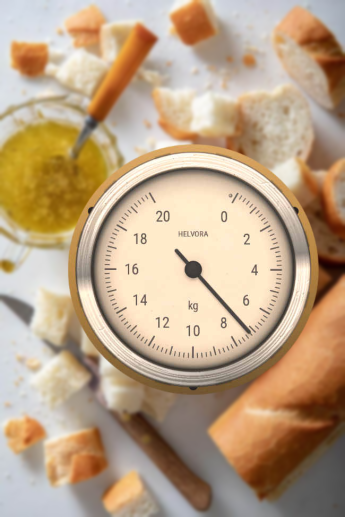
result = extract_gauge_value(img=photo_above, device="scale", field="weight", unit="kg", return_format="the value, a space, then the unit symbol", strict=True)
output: 7.2 kg
